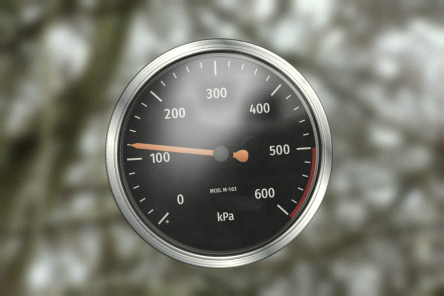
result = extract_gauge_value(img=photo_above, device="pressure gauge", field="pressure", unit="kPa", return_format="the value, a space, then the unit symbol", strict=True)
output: 120 kPa
